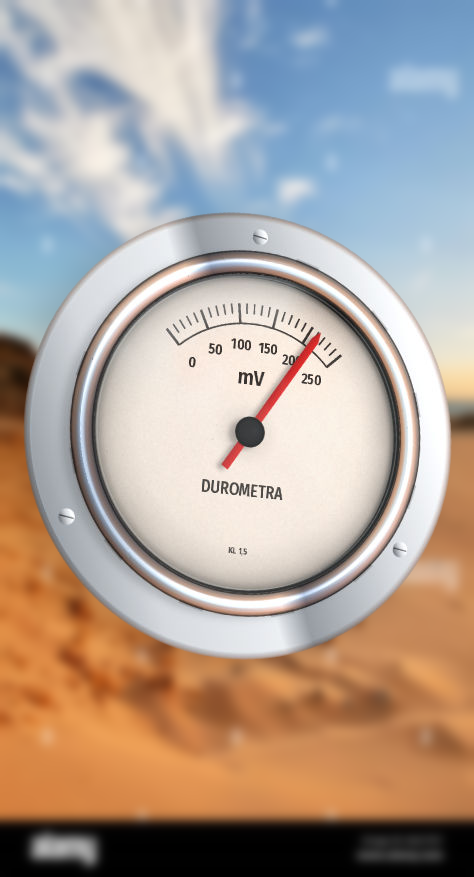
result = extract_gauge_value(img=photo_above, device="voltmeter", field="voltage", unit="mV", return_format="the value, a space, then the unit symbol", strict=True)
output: 210 mV
